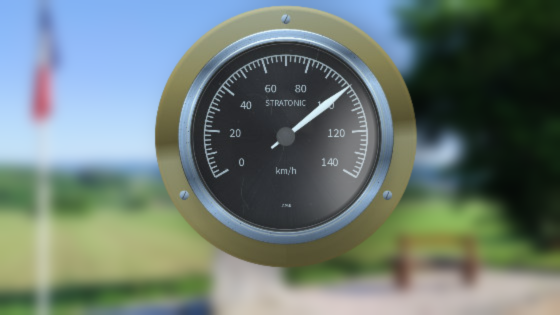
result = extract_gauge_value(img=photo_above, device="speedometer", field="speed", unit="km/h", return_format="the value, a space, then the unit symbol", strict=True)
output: 100 km/h
